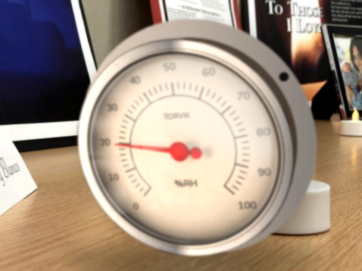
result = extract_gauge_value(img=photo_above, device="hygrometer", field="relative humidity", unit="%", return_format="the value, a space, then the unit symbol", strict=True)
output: 20 %
